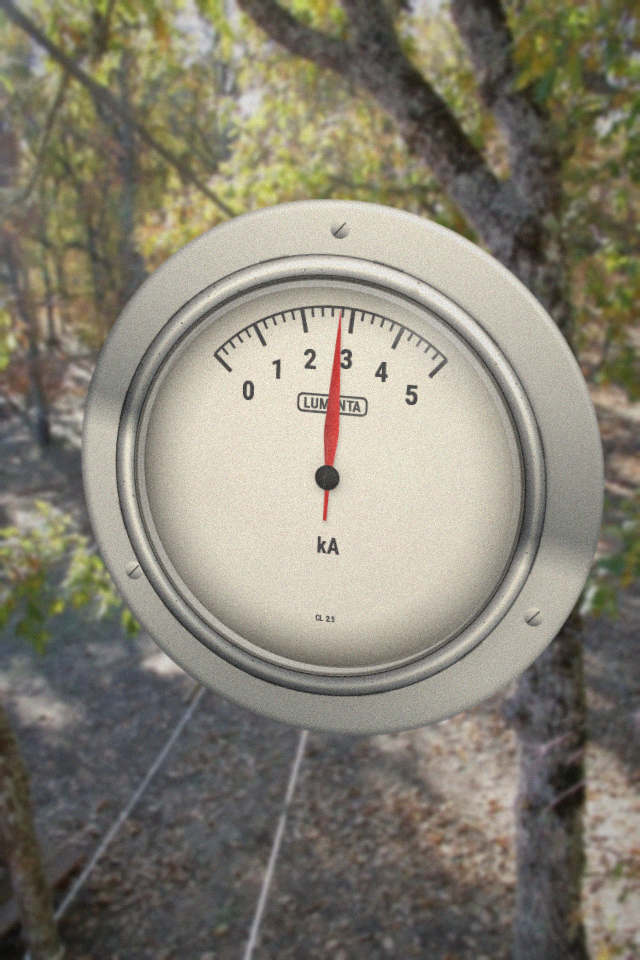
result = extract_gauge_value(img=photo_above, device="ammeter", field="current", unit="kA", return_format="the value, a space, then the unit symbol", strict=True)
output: 2.8 kA
